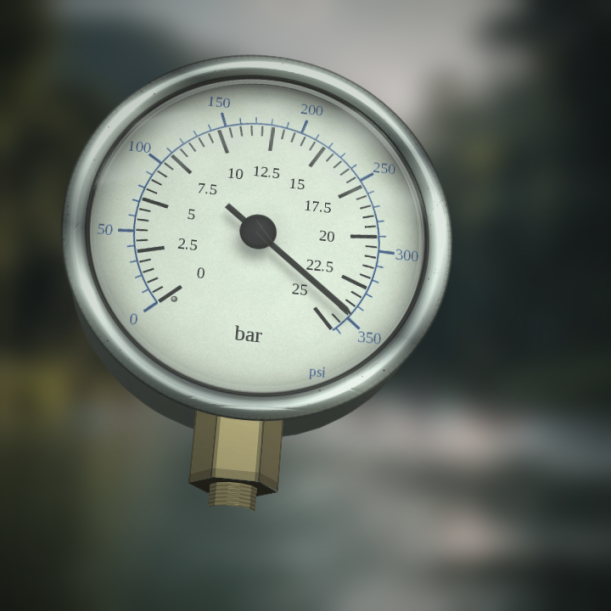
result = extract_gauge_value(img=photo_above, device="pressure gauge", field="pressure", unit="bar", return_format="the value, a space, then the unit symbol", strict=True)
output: 24 bar
